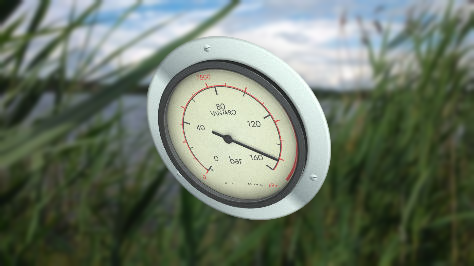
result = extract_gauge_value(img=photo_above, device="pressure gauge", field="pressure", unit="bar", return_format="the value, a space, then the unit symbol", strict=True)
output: 150 bar
